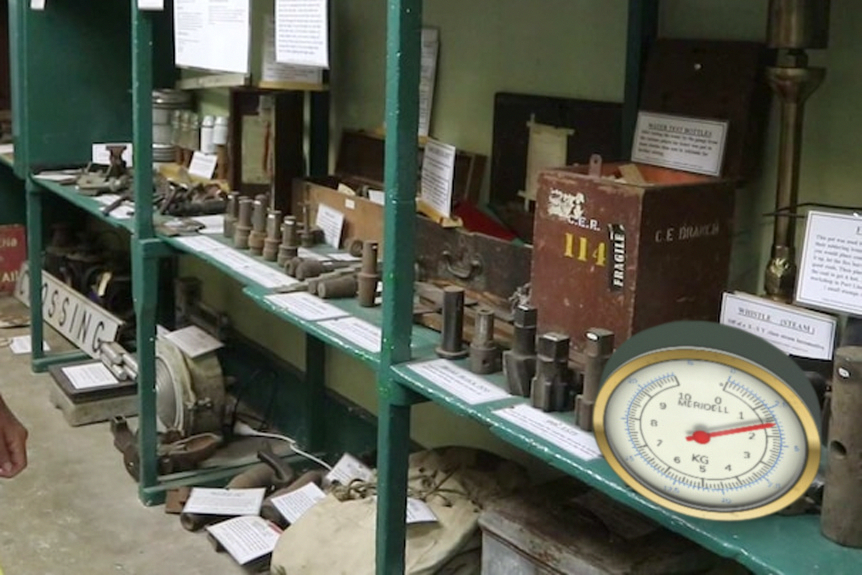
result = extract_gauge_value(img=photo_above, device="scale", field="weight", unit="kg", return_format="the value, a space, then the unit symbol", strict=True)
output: 1.5 kg
